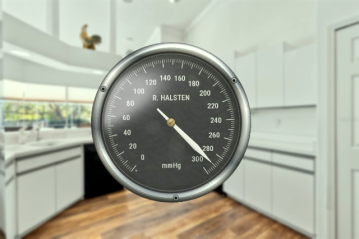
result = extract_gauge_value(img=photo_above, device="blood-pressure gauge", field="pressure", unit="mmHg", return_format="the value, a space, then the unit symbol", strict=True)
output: 290 mmHg
